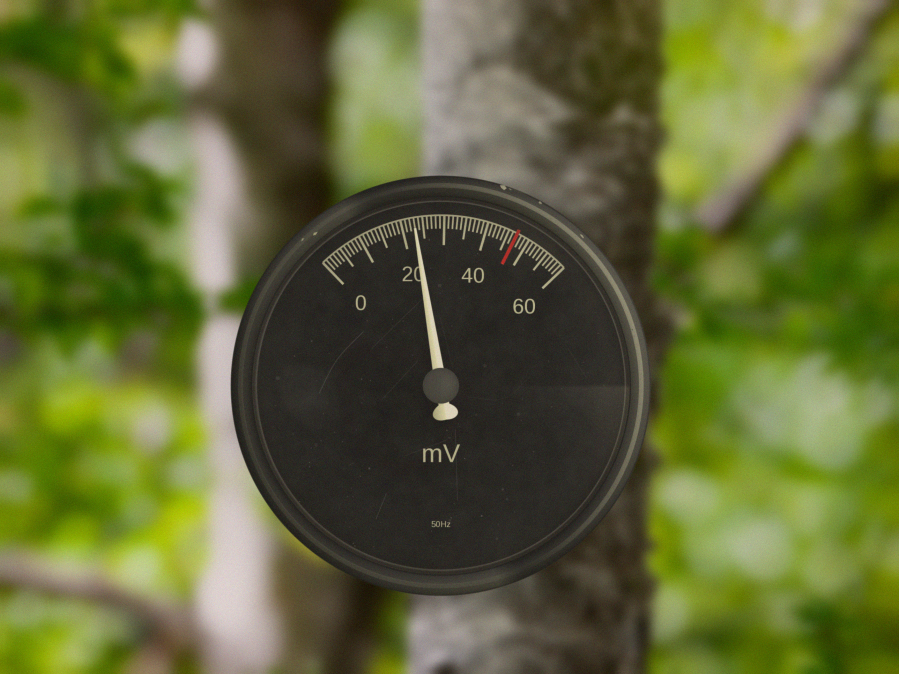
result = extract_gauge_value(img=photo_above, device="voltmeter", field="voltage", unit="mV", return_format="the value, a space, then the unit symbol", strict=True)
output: 23 mV
